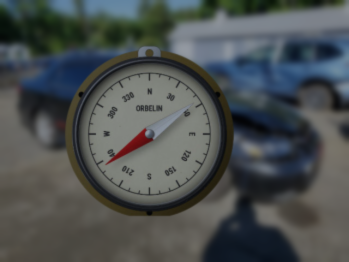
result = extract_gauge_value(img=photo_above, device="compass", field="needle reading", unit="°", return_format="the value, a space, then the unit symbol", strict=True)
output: 235 °
